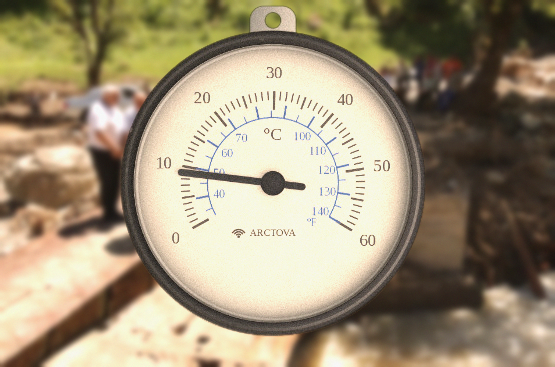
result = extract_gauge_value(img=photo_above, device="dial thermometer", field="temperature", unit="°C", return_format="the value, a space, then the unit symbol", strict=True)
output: 9 °C
